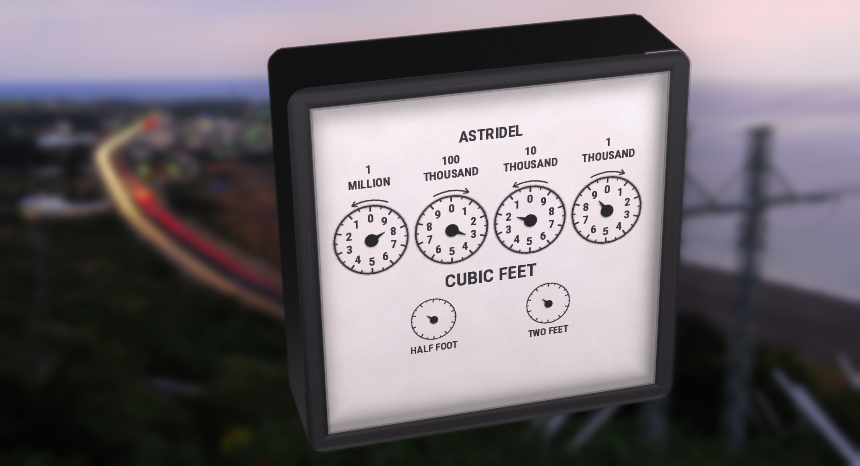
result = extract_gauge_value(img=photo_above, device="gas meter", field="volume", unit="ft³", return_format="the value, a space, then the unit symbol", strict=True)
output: 831900 ft³
